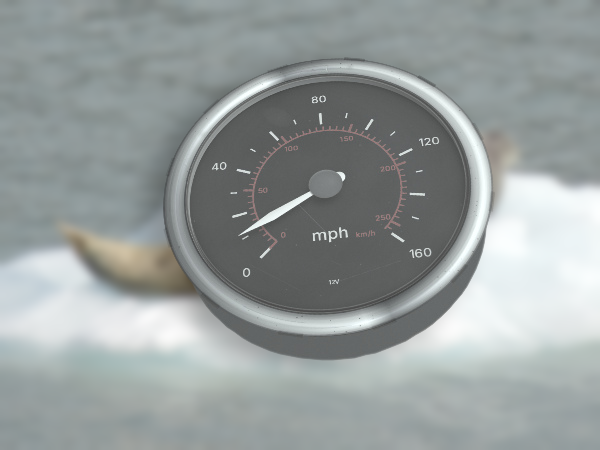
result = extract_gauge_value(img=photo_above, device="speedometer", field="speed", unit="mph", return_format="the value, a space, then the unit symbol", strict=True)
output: 10 mph
